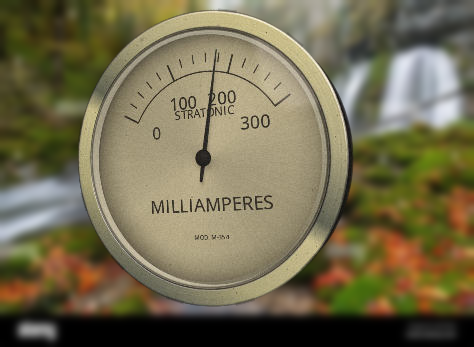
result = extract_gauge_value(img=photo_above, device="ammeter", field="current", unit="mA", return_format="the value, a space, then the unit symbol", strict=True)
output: 180 mA
